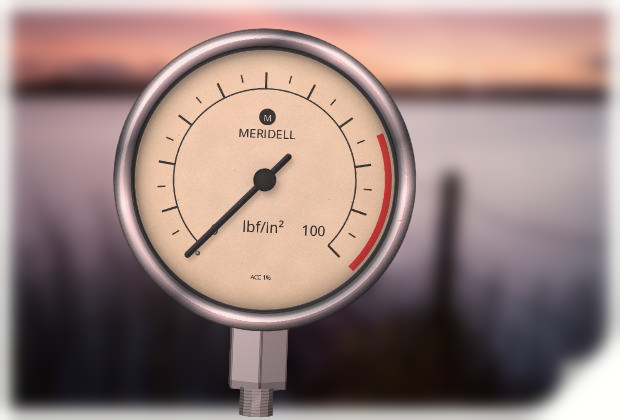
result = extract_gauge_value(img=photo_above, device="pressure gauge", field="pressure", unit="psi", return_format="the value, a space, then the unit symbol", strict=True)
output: 0 psi
